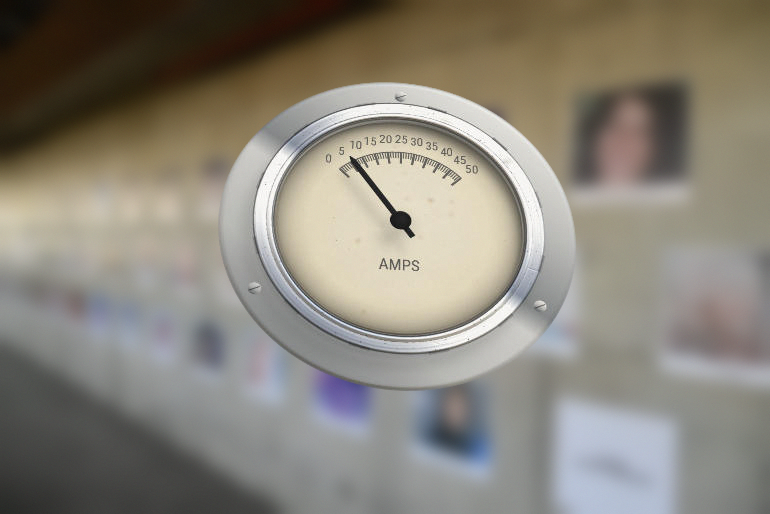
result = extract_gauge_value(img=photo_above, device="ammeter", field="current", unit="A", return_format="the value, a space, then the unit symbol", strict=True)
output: 5 A
